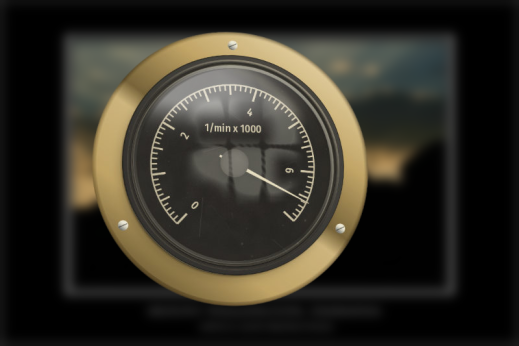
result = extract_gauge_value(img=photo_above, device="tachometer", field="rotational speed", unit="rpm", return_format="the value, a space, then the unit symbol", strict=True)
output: 6600 rpm
